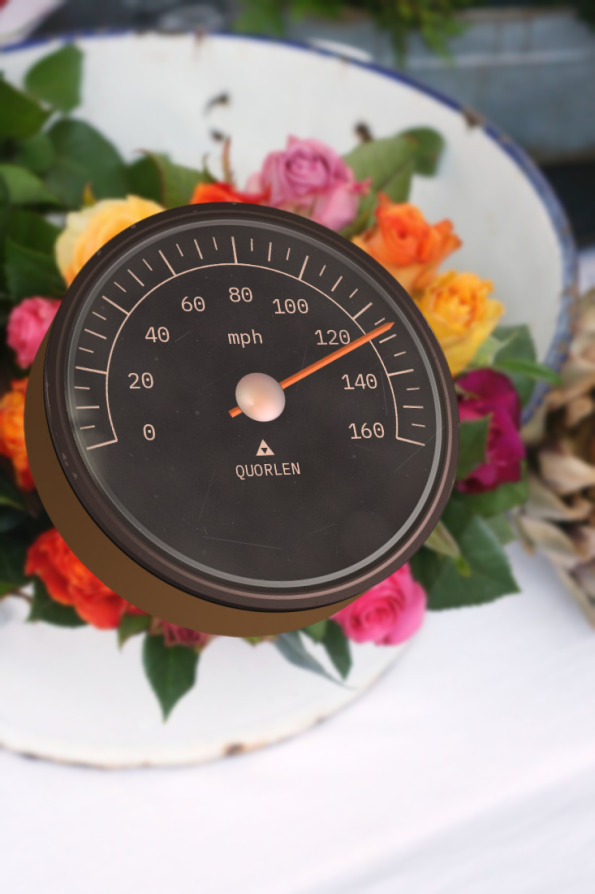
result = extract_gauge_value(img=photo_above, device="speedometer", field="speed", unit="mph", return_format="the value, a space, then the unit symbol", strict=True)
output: 127.5 mph
